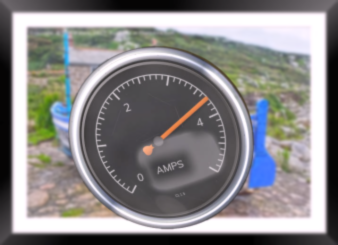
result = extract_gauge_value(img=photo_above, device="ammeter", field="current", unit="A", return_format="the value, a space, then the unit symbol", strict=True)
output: 3.7 A
